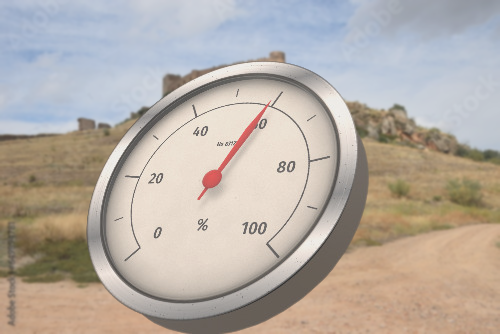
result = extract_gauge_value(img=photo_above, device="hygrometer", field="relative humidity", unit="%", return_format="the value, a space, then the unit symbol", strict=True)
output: 60 %
